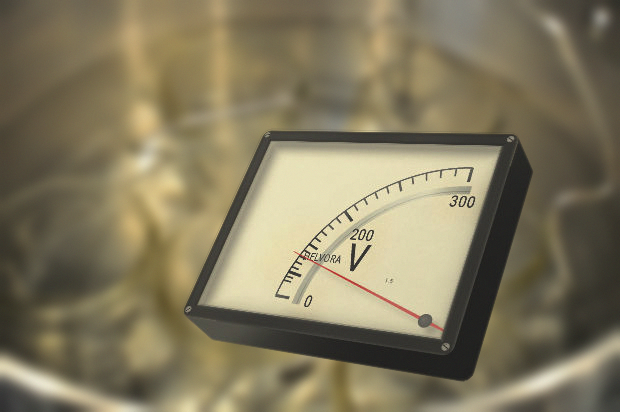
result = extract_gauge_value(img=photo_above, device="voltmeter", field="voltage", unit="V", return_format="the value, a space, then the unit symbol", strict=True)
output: 130 V
